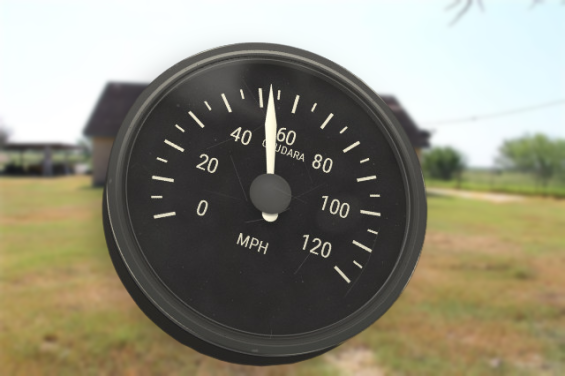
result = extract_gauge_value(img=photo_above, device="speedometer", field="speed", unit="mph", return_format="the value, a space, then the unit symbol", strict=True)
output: 52.5 mph
